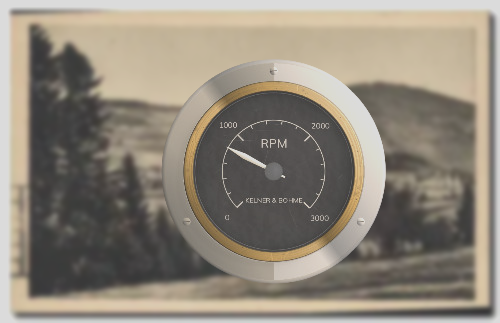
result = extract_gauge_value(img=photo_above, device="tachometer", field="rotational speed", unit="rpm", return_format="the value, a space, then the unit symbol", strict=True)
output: 800 rpm
